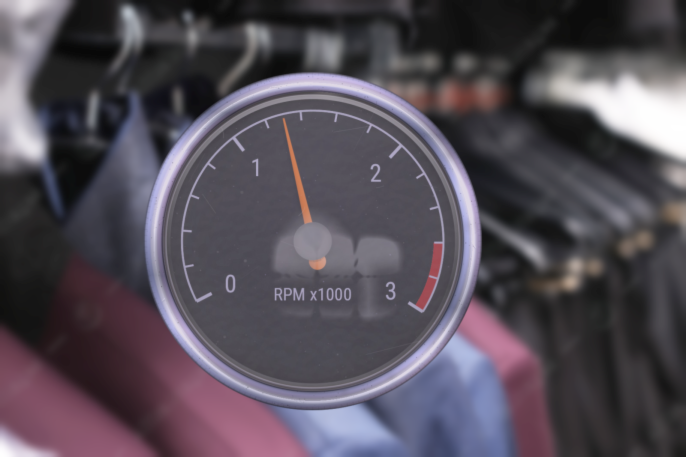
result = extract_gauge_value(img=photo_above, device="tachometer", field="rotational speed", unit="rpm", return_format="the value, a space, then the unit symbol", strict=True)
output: 1300 rpm
